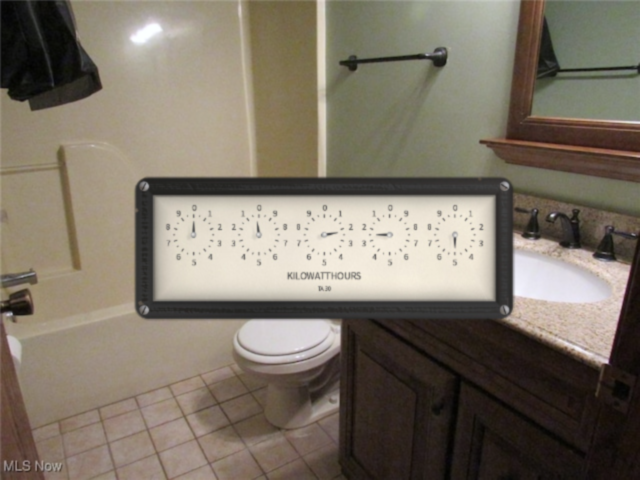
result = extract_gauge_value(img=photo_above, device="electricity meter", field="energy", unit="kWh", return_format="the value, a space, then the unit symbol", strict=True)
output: 225 kWh
